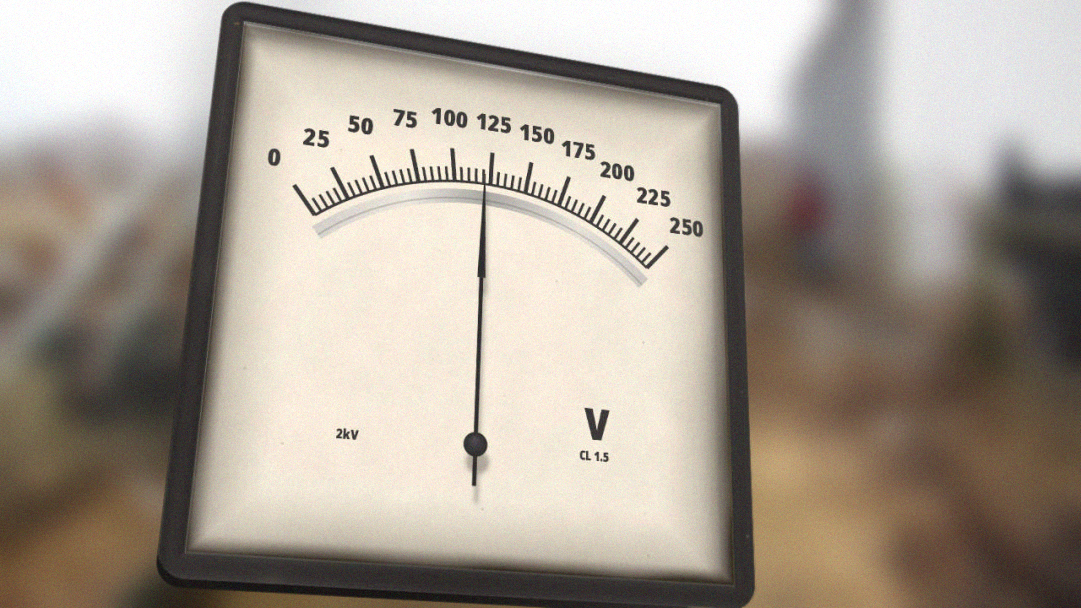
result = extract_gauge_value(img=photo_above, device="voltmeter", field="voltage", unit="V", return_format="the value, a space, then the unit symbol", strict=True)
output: 120 V
